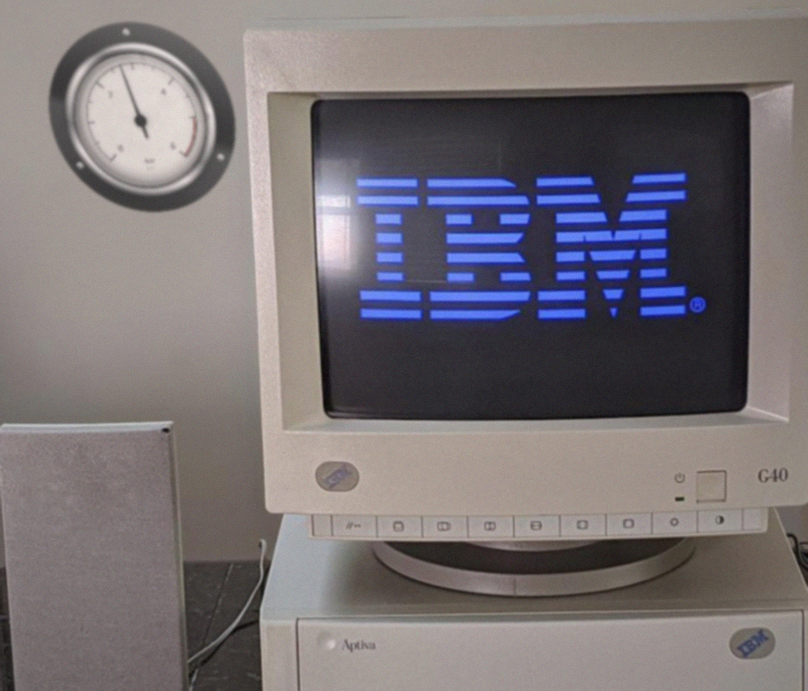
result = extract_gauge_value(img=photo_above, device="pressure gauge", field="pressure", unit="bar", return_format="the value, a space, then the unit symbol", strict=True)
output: 2.75 bar
